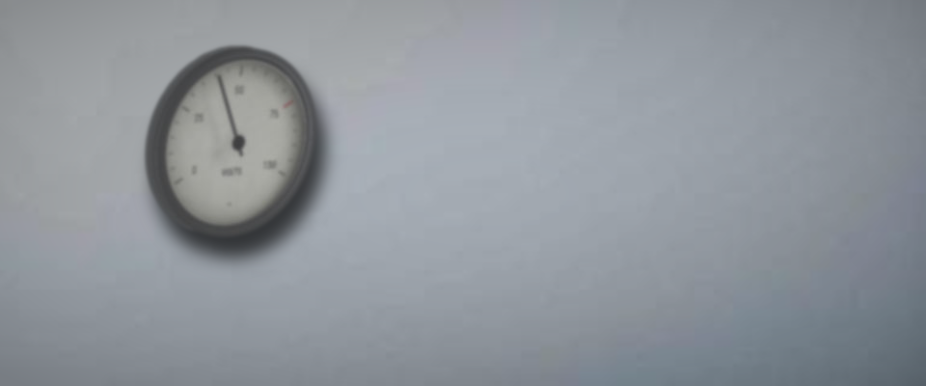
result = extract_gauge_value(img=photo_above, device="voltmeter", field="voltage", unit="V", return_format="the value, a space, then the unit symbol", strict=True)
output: 40 V
